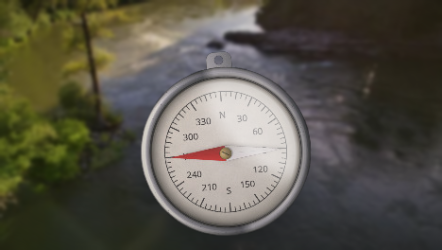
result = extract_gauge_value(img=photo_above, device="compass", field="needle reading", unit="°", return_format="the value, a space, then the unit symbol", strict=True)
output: 270 °
